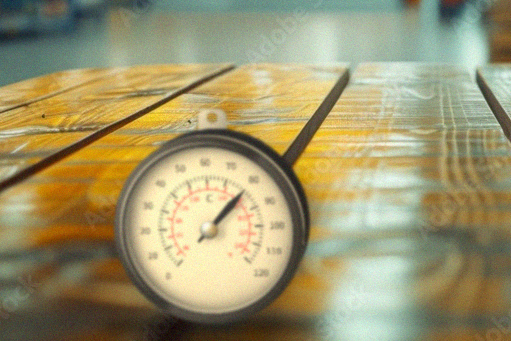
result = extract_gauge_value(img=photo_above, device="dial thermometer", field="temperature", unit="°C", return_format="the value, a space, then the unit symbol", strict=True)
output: 80 °C
